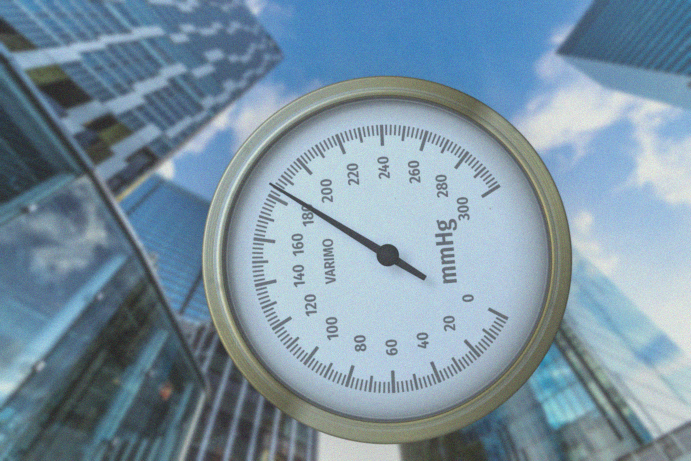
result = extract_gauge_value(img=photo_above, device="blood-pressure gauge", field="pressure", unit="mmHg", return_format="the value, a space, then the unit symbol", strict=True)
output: 184 mmHg
